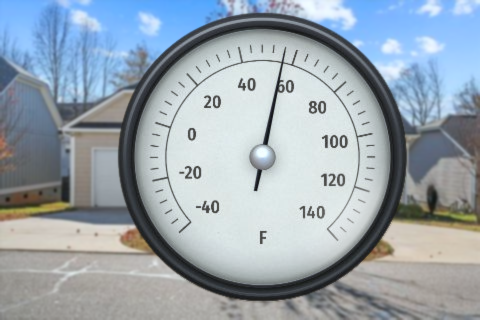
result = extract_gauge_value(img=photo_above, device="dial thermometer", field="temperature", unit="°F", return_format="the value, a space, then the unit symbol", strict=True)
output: 56 °F
